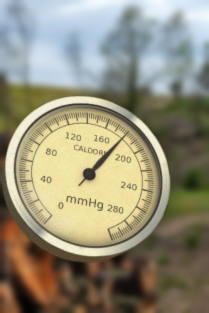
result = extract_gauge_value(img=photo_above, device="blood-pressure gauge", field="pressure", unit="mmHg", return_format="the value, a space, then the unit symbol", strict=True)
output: 180 mmHg
